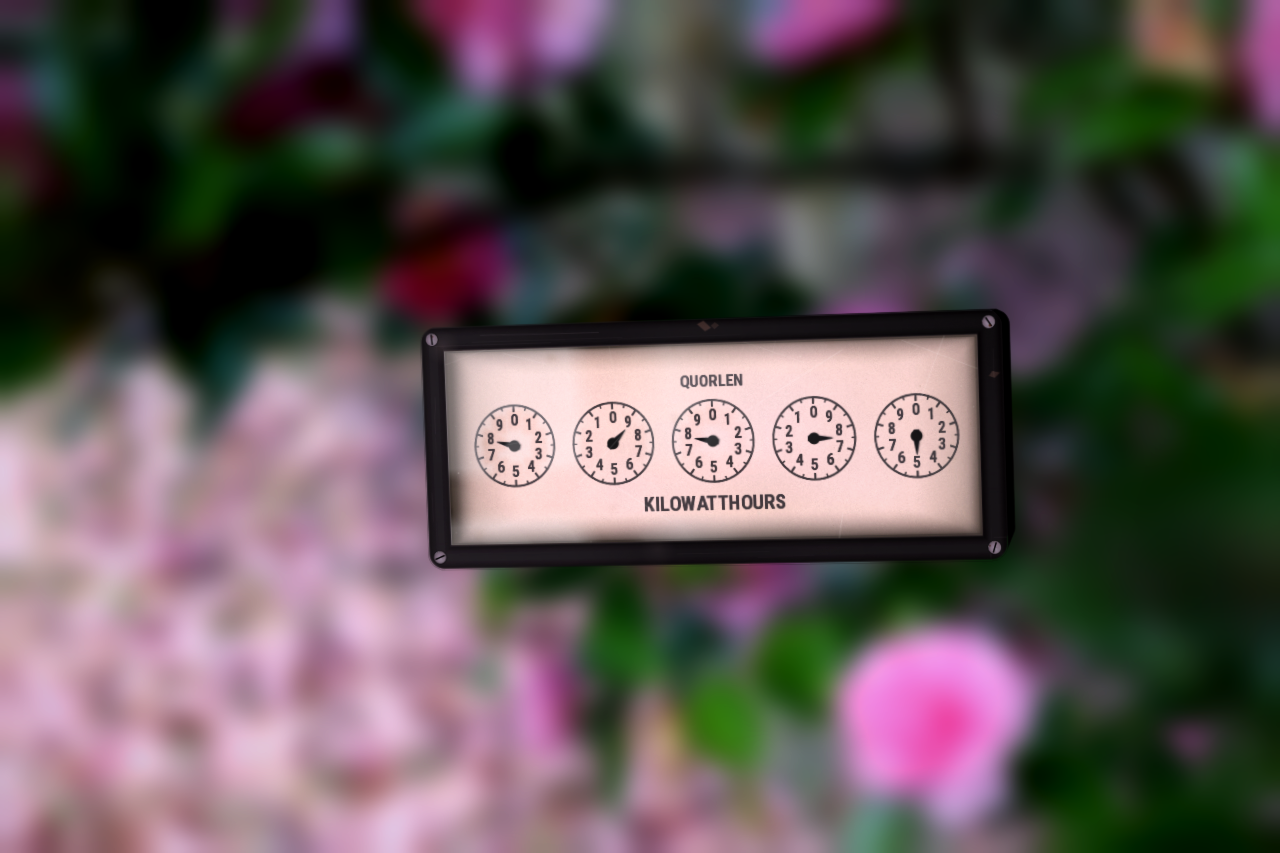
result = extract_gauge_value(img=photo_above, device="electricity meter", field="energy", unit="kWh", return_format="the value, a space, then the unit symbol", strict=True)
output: 78775 kWh
